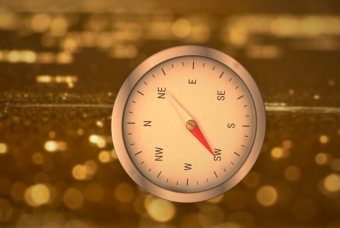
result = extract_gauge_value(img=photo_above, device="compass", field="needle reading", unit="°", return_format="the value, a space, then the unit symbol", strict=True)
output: 230 °
